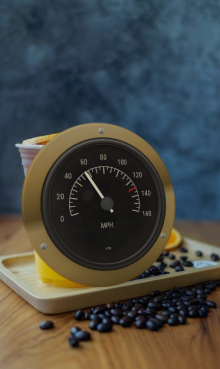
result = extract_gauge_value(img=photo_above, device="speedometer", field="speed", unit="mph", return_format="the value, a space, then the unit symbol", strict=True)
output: 55 mph
